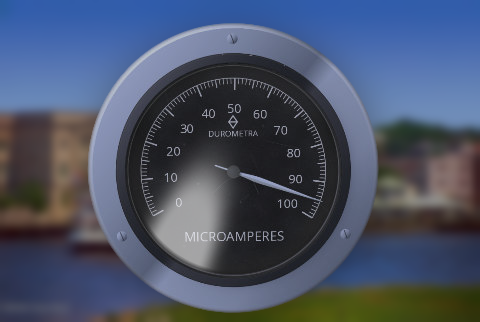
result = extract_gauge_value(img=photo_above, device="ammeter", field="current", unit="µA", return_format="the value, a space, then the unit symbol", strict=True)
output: 95 µA
